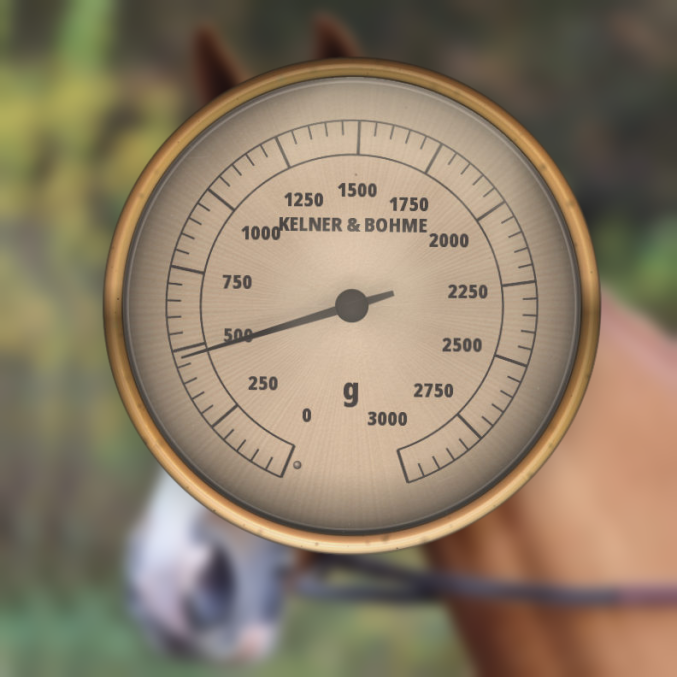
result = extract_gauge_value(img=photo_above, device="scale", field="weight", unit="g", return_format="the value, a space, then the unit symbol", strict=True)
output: 475 g
